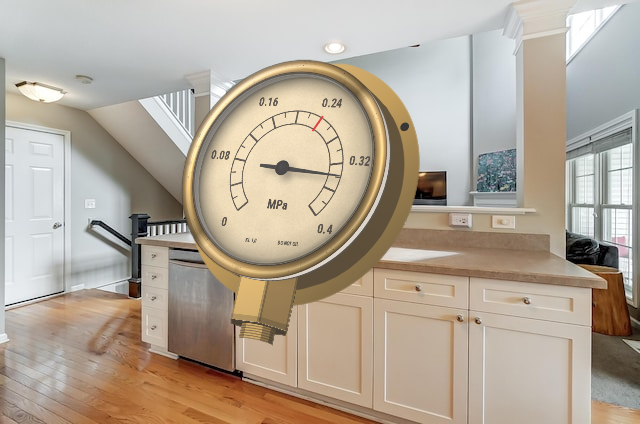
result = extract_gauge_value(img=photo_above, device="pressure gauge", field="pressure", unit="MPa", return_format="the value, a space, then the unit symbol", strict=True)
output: 0.34 MPa
